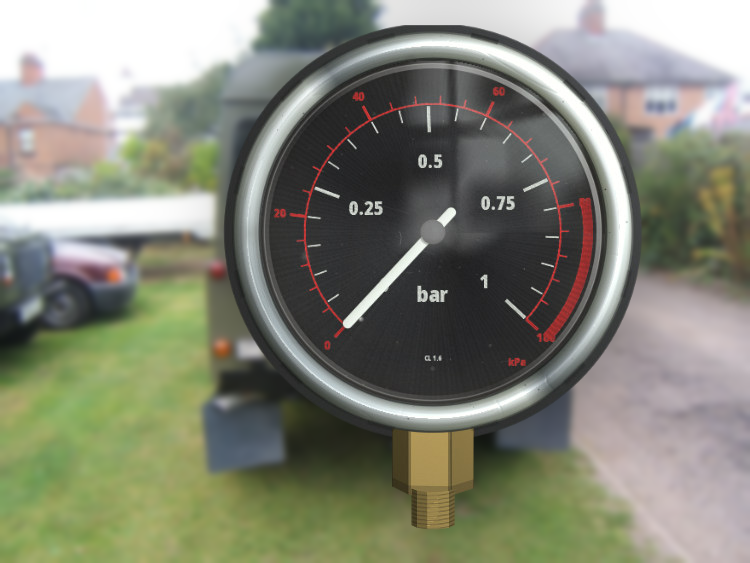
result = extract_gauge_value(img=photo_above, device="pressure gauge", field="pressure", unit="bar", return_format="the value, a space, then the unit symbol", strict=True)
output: 0 bar
